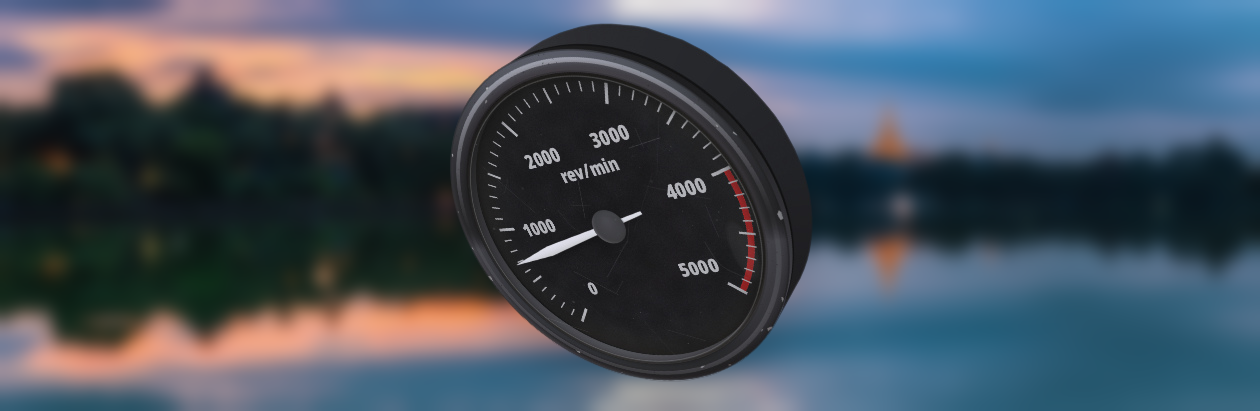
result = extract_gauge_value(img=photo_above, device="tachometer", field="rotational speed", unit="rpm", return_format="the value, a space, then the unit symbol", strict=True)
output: 700 rpm
